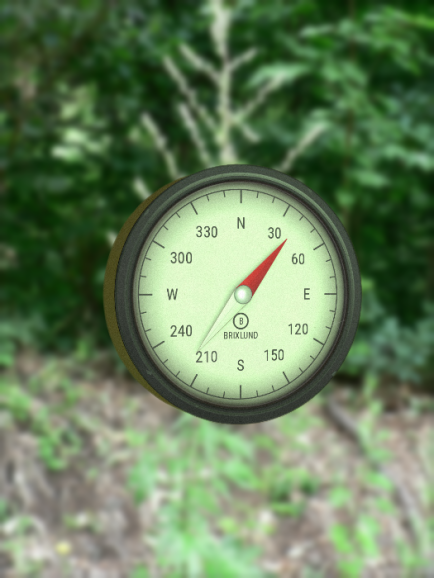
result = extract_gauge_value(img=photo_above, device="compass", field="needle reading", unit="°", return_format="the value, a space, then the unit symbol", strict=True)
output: 40 °
